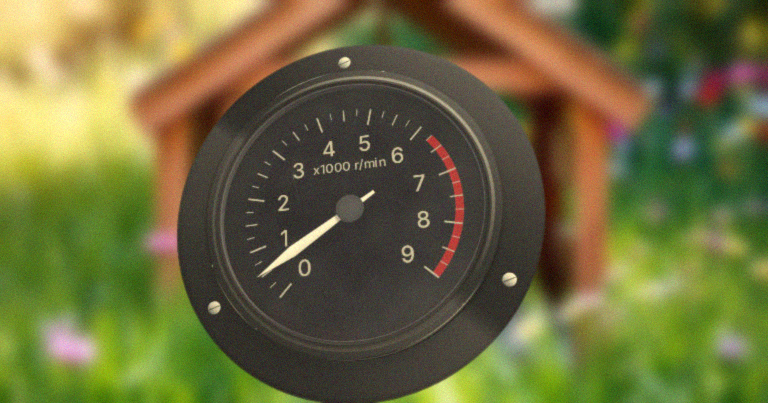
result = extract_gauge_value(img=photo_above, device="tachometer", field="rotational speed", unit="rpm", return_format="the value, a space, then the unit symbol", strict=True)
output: 500 rpm
